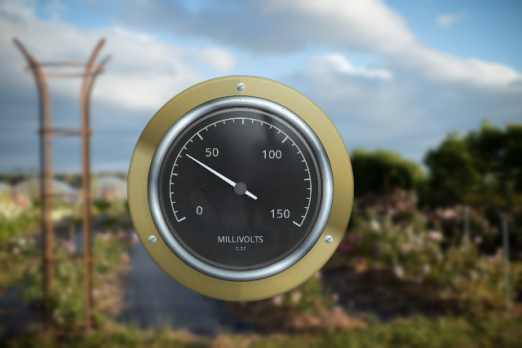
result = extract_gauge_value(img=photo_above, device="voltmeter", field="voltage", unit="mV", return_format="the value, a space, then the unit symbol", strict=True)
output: 37.5 mV
